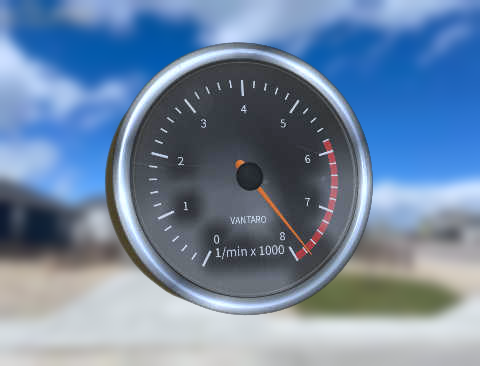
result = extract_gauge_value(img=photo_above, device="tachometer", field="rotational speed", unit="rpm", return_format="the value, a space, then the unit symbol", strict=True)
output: 7800 rpm
